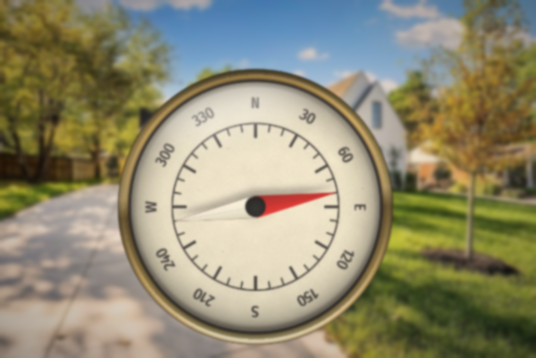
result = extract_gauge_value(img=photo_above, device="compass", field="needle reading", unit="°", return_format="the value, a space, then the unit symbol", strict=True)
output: 80 °
